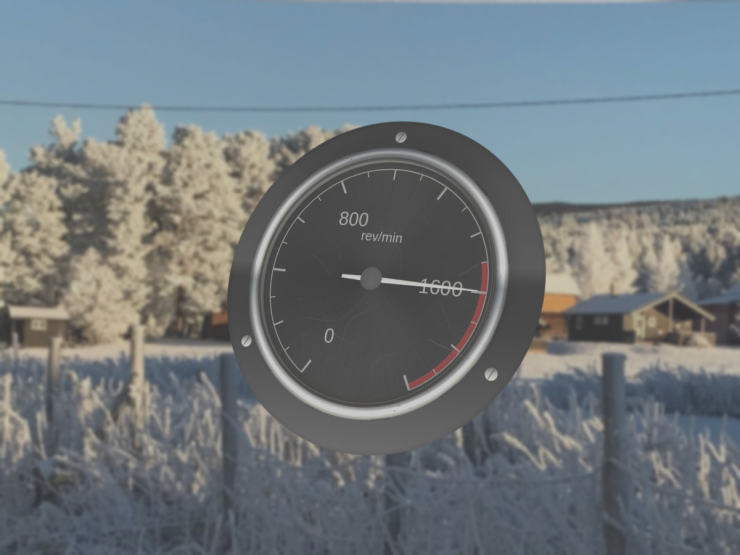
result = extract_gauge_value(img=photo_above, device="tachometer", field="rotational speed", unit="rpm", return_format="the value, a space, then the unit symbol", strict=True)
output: 1600 rpm
